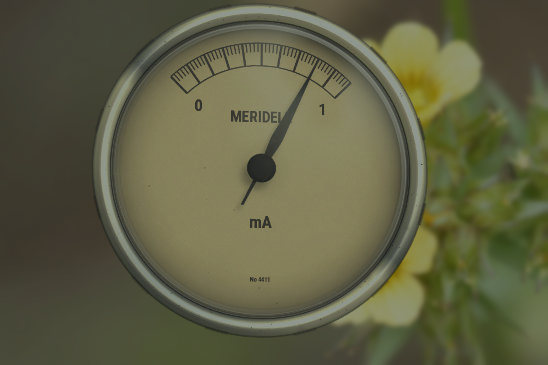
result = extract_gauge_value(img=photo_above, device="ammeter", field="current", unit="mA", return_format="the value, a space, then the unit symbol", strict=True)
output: 0.8 mA
